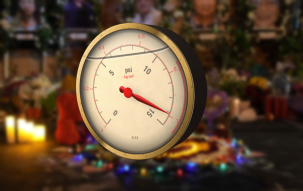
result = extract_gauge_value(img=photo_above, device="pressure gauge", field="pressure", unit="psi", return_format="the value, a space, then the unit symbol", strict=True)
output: 14 psi
